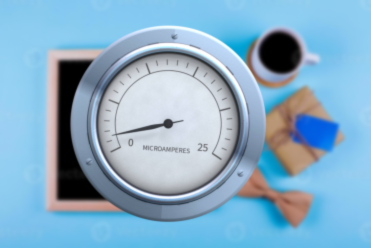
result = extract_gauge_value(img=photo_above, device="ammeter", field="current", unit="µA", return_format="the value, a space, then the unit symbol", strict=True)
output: 1.5 µA
